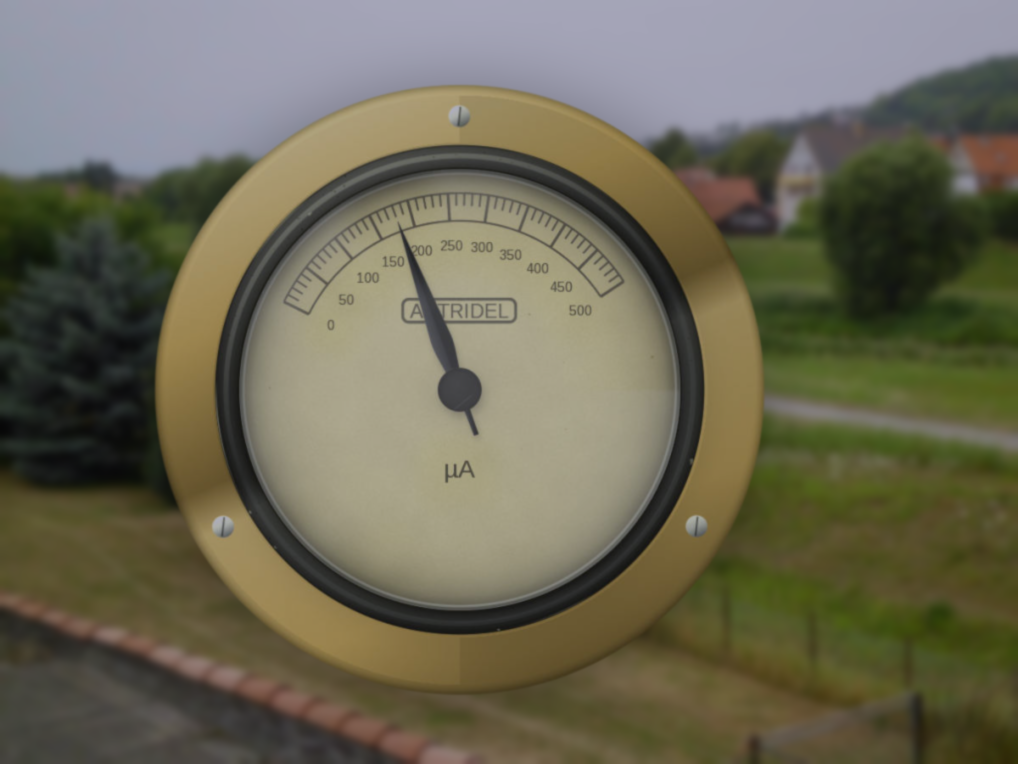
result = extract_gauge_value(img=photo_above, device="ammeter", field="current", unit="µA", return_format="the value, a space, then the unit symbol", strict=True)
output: 180 µA
